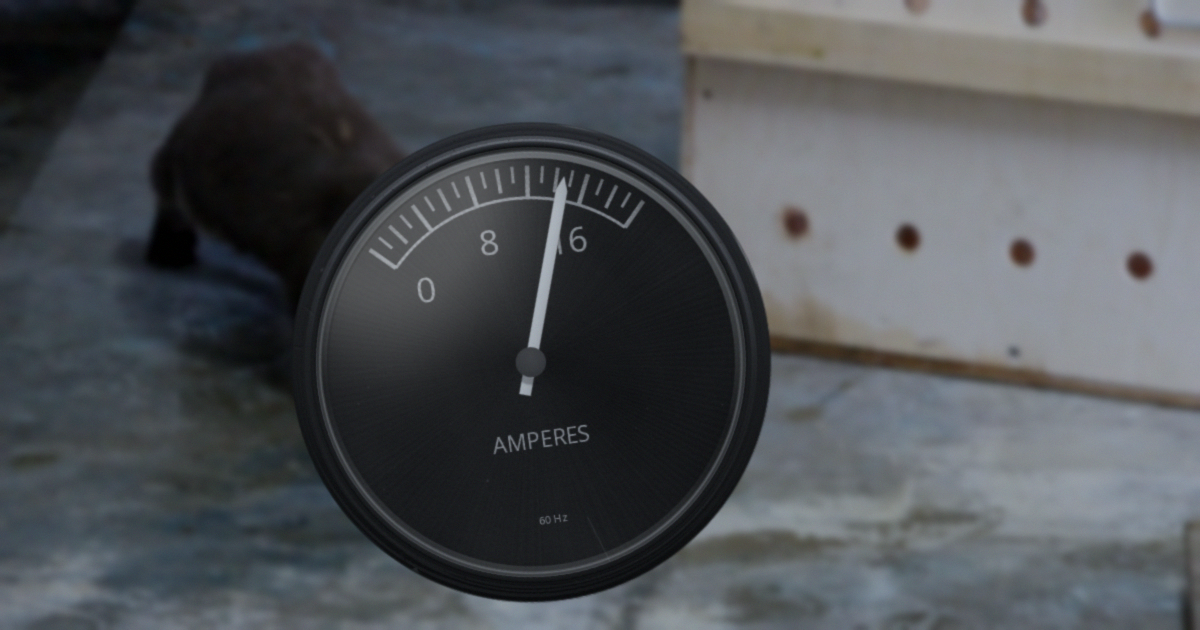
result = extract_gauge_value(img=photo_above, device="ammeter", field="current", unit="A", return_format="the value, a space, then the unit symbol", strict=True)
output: 14.5 A
